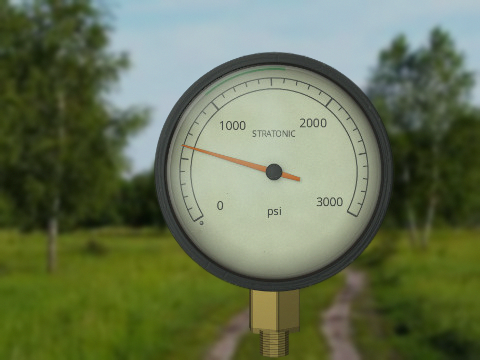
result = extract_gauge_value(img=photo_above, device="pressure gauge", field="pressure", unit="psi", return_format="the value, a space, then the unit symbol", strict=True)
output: 600 psi
